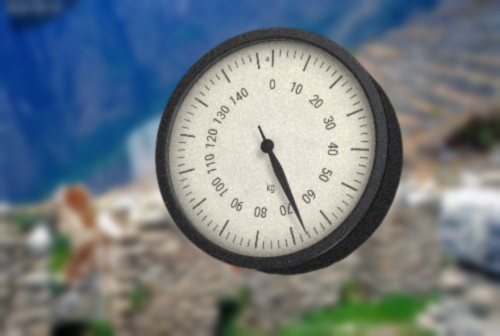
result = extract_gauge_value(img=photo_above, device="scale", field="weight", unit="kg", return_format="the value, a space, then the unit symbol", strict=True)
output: 66 kg
